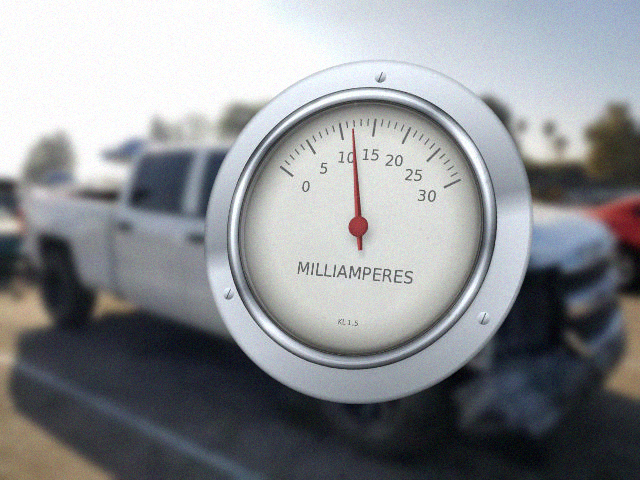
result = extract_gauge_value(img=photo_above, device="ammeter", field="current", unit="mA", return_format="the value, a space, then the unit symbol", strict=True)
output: 12 mA
